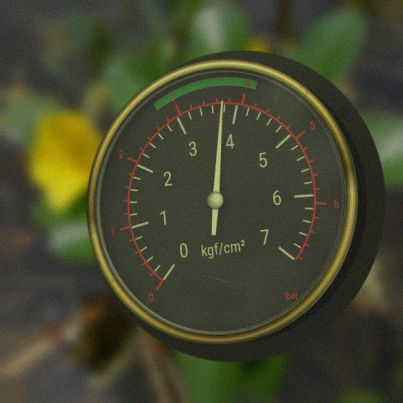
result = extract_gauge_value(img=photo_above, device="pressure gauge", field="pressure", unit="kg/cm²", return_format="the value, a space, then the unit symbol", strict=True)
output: 3.8 kg/cm²
